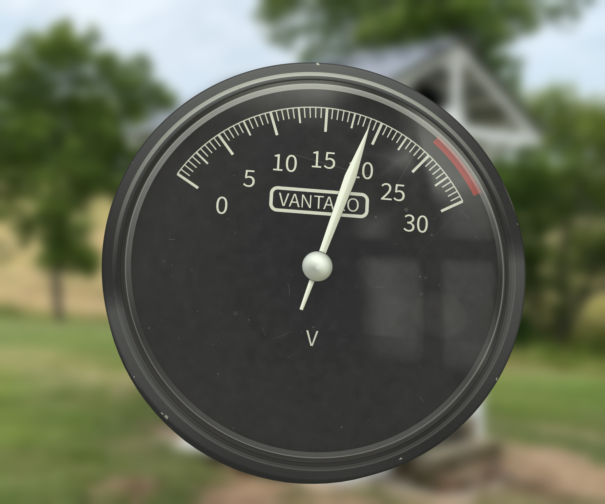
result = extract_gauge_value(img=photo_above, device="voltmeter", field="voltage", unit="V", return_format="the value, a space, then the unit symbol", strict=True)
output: 19 V
